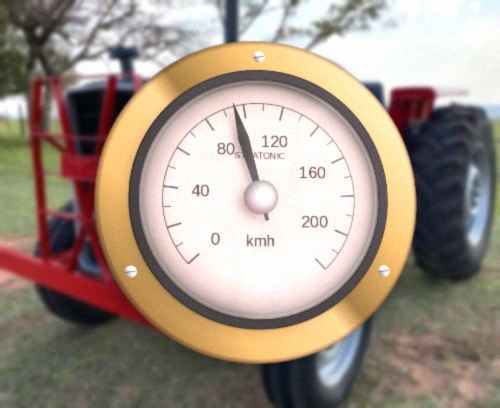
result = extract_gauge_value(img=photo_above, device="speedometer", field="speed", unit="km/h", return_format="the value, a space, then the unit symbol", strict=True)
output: 95 km/h
